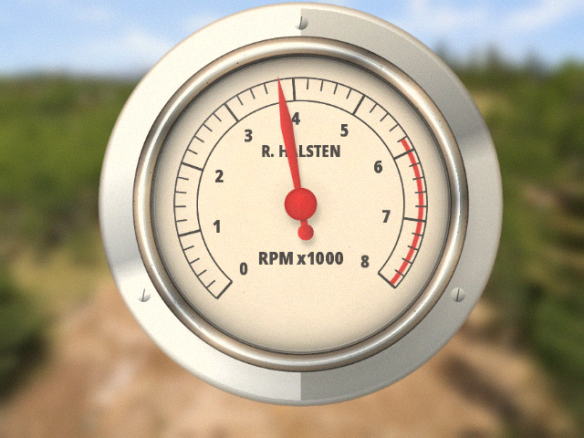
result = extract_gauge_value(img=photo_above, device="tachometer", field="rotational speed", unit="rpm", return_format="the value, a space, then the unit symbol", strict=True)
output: 3800 rpm
